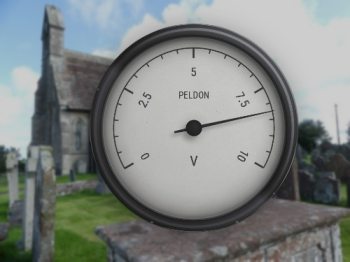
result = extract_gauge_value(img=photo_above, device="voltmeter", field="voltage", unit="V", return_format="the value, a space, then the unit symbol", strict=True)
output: 8.25 V
